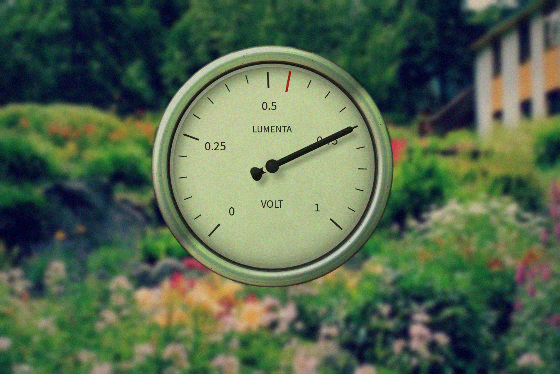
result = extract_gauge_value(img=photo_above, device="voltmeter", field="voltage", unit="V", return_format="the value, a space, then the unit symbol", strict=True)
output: 0.75 V
